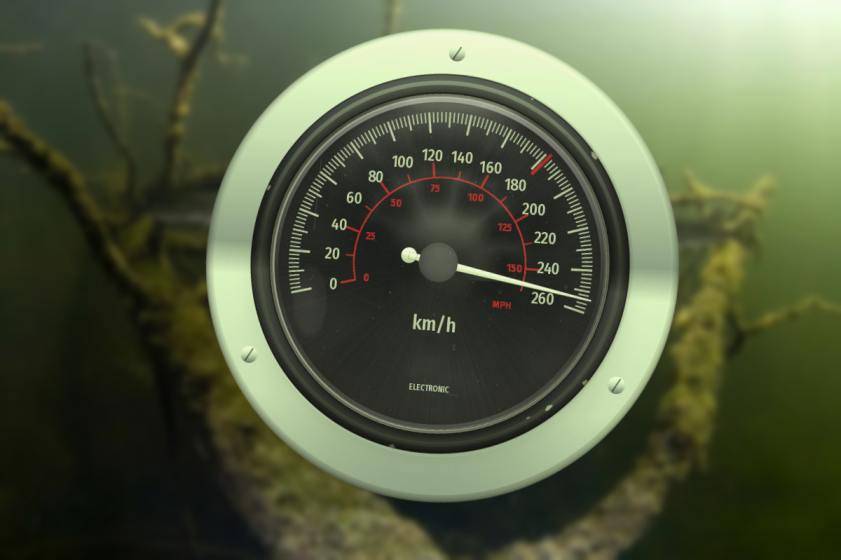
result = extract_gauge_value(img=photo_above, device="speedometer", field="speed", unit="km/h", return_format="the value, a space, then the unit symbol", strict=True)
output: 254 km/h
